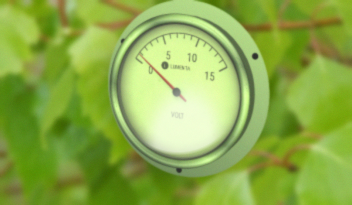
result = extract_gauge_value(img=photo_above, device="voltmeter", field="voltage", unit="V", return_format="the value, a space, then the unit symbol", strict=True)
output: 1 V
